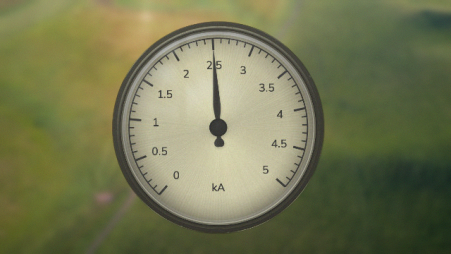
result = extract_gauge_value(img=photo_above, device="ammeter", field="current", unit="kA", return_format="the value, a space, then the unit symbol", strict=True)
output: 2.5 kA
